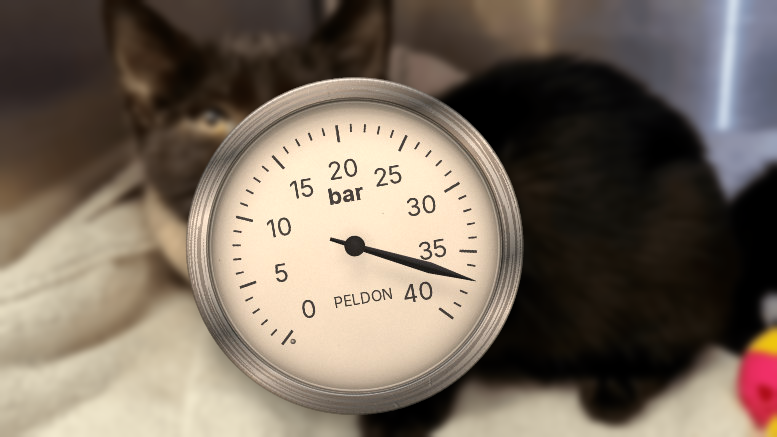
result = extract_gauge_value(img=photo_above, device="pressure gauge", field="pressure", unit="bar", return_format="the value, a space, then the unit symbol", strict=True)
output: 37 bar
